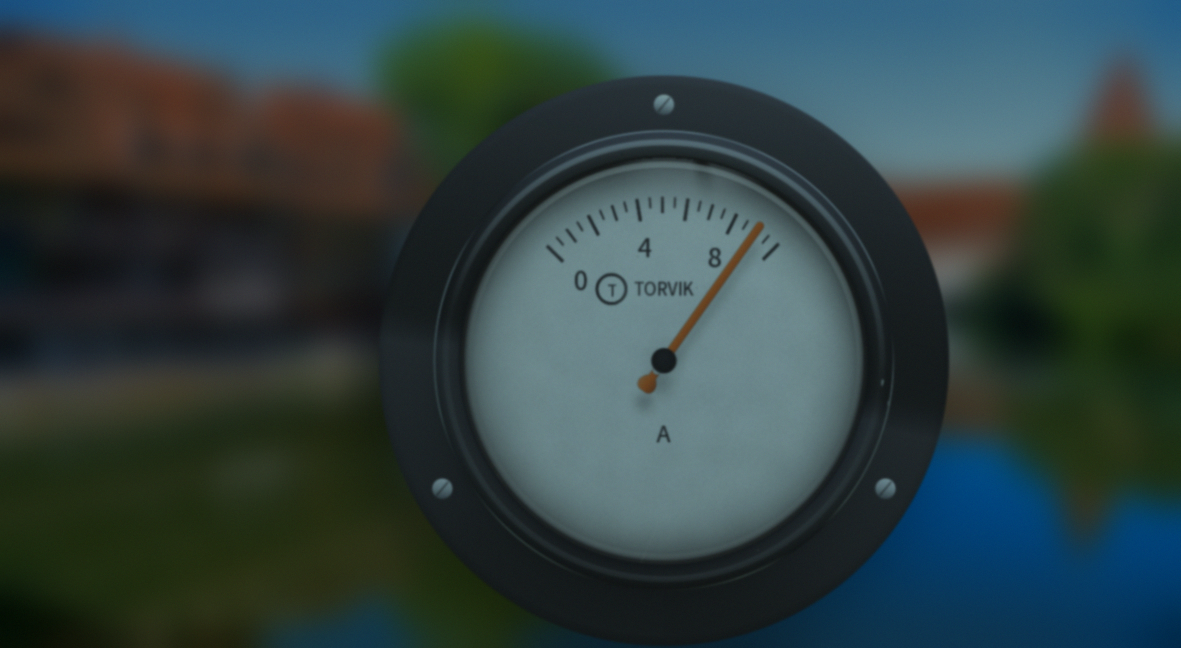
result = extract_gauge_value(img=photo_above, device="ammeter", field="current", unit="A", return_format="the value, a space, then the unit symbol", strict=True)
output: 9 A
